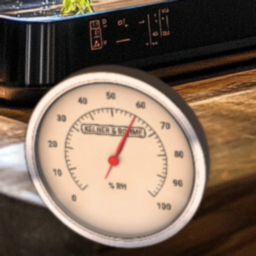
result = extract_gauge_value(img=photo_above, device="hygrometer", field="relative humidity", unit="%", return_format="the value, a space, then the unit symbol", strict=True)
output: 60 %
